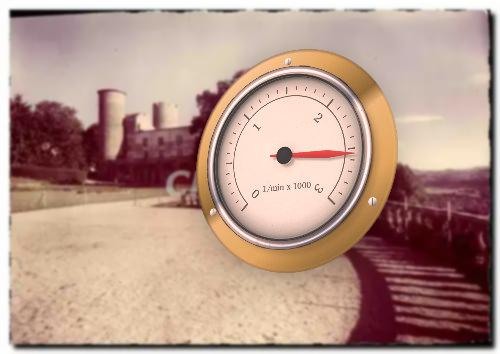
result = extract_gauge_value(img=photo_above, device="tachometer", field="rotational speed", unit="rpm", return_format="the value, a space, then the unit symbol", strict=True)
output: 2550 rpm
